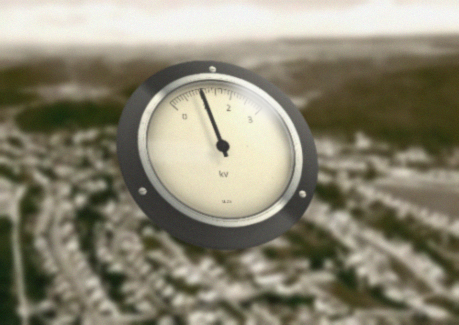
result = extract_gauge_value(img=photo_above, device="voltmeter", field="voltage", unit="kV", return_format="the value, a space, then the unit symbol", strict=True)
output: 1 kV
